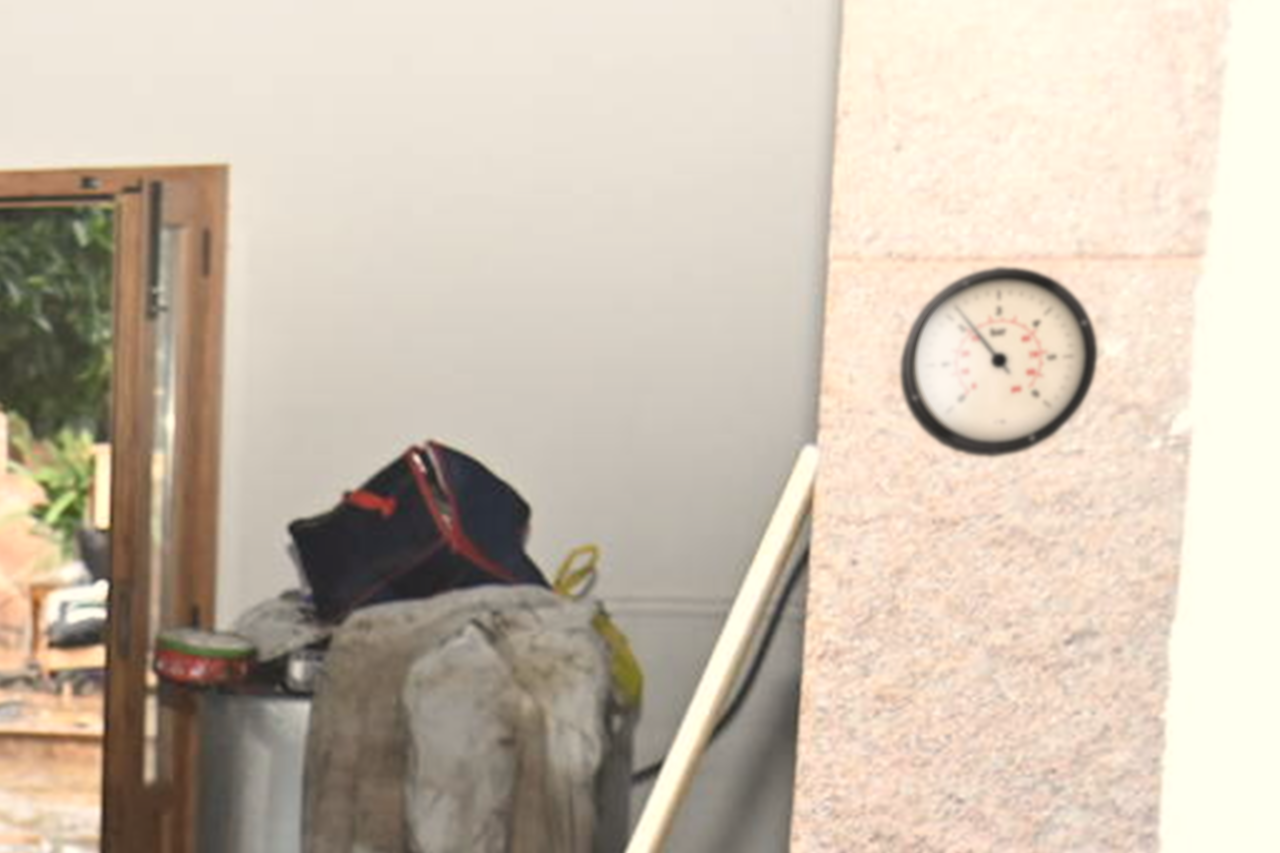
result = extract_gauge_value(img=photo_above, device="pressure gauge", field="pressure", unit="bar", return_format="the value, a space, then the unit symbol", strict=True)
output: 2.2 bar
